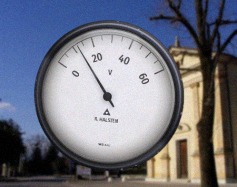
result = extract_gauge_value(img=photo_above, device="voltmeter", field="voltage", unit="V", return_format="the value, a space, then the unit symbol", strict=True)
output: 12.5 V
